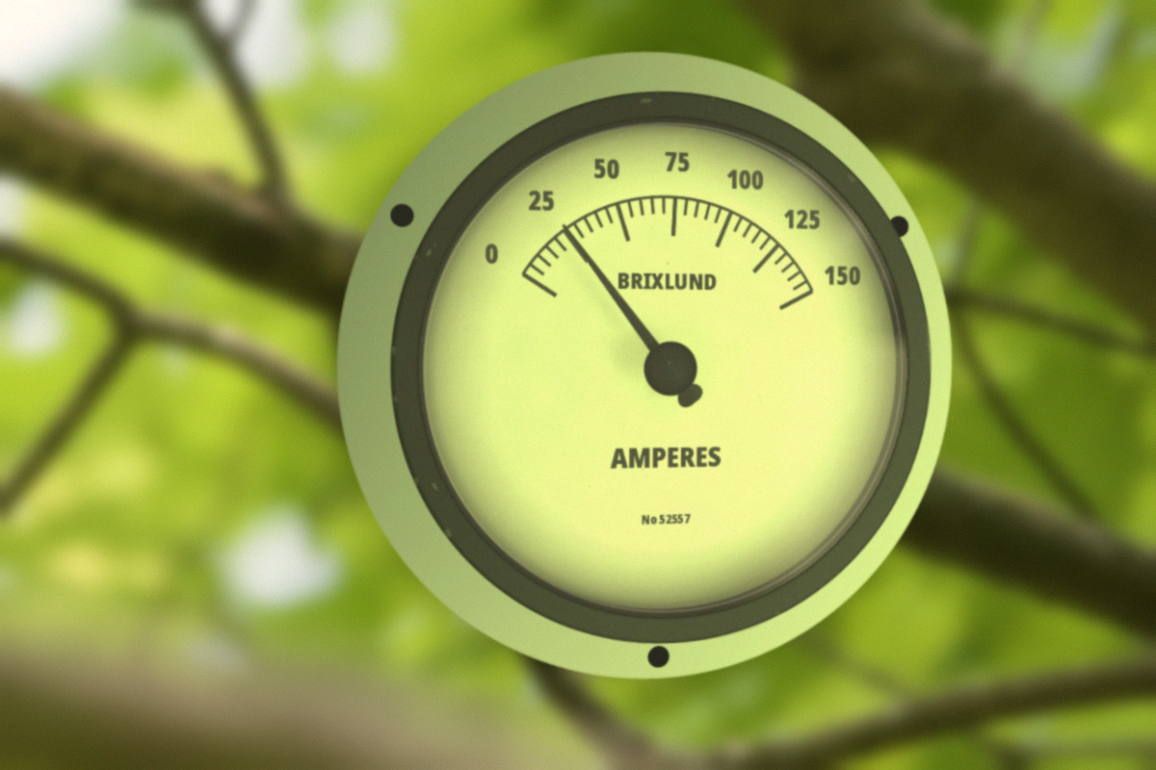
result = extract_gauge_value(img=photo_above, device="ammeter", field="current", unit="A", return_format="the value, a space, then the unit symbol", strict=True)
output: 25 A
